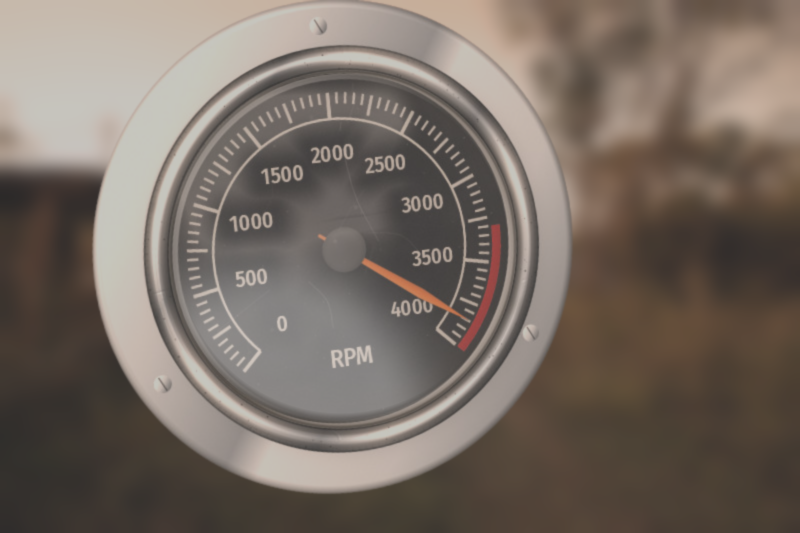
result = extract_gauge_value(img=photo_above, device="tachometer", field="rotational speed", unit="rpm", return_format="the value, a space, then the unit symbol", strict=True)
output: 3850 rpm
